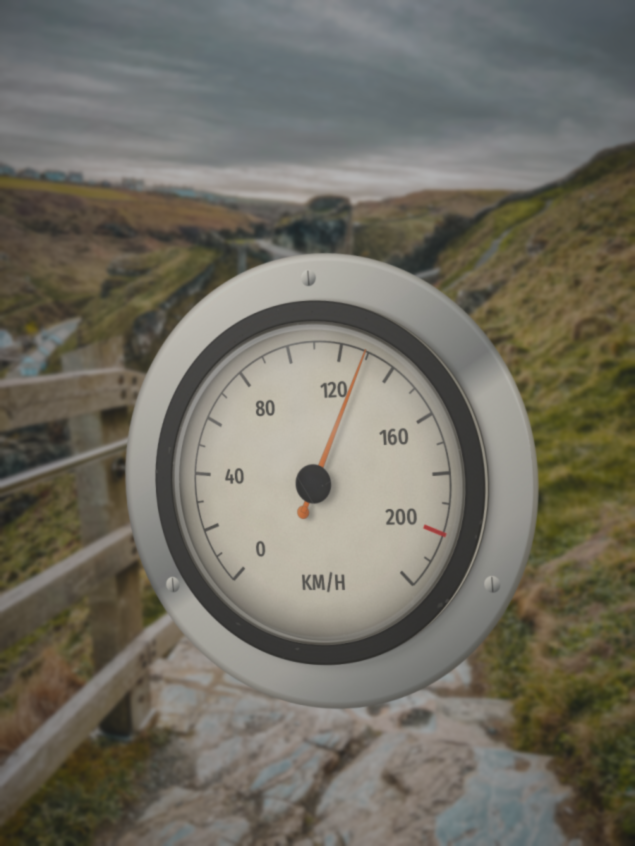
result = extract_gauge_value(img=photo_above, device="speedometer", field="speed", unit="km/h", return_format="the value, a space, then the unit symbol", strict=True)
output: 130 km/h
